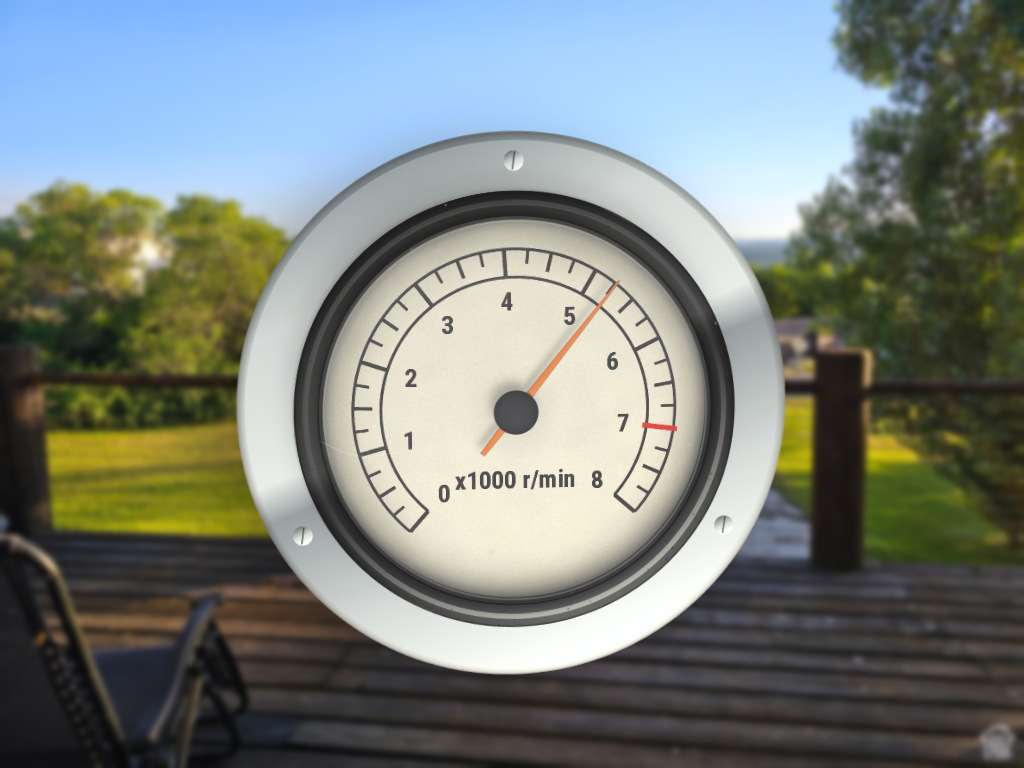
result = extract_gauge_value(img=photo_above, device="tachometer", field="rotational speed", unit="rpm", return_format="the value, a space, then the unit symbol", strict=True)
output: 5250 rpm
